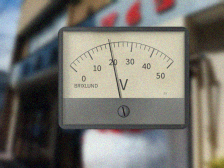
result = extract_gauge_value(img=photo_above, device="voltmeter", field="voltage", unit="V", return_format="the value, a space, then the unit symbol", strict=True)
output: 20 V
